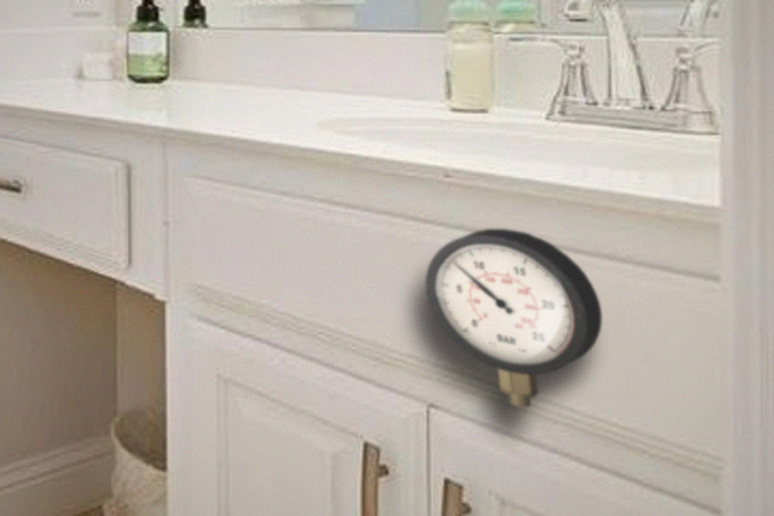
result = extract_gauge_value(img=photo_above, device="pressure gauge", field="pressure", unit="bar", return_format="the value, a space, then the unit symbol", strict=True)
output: 8 bar
